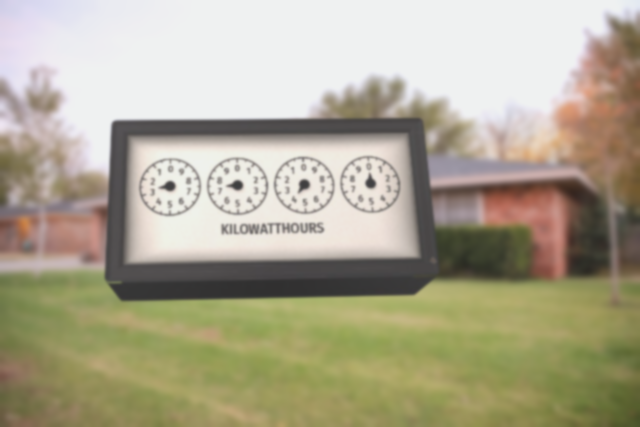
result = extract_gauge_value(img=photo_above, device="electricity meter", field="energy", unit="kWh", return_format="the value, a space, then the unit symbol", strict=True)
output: 2740 kWh
